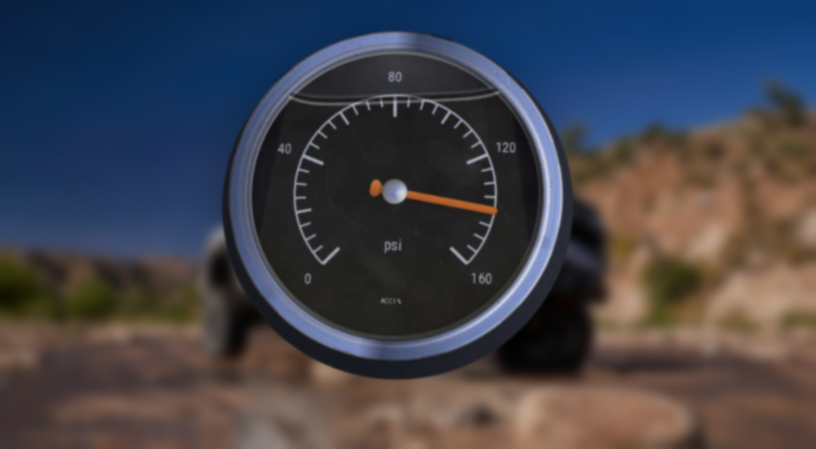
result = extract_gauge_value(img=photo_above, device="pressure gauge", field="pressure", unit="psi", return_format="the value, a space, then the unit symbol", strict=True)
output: 140 psi
